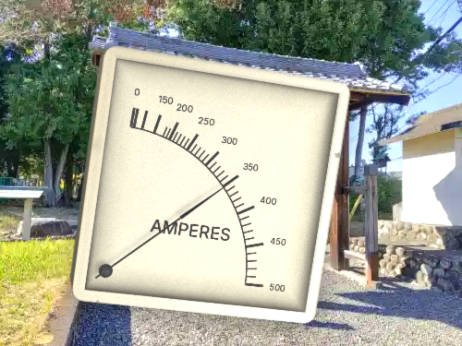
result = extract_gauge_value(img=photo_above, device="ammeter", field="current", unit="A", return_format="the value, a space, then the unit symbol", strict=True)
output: 350 A
